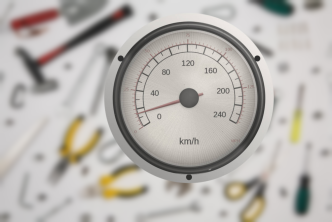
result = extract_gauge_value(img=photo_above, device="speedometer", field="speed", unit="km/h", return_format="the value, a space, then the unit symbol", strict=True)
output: 15 km/h
